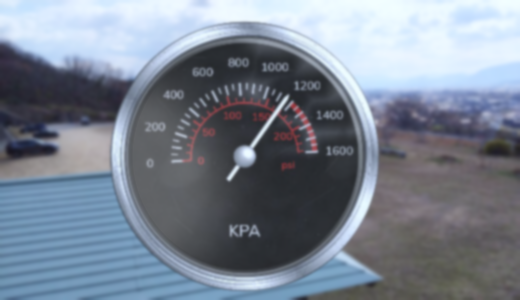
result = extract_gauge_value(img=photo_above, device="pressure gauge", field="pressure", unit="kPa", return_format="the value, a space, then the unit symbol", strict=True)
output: 1150 kPa
